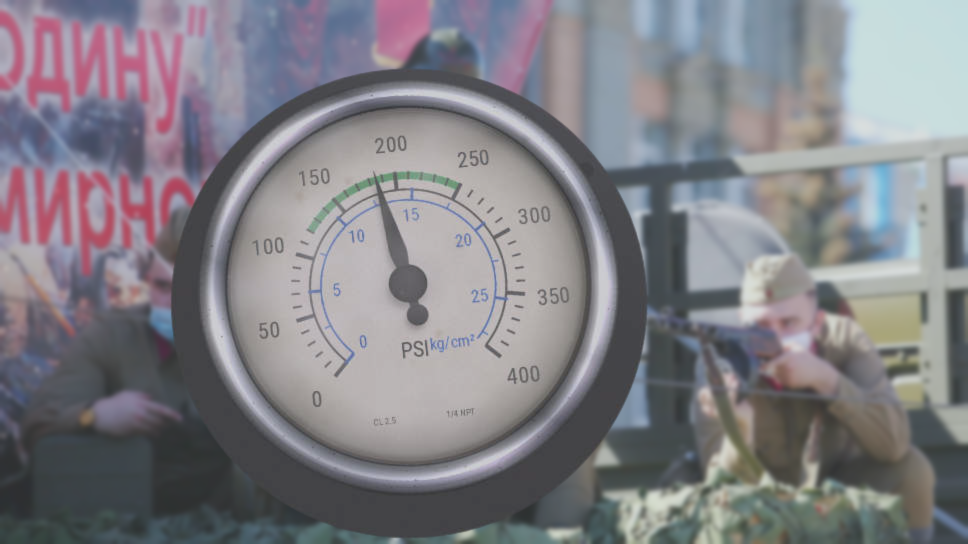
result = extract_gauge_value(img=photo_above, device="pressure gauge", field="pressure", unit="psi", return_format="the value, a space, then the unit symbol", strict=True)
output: 185 psi
